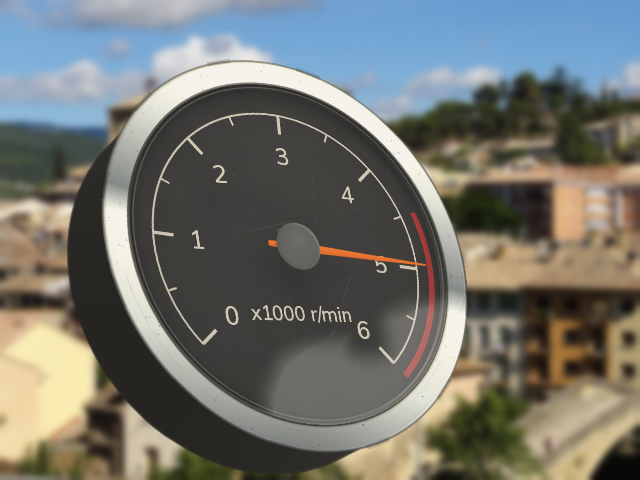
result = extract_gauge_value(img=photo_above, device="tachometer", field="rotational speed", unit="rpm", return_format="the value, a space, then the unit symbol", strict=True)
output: 5000 rpm
